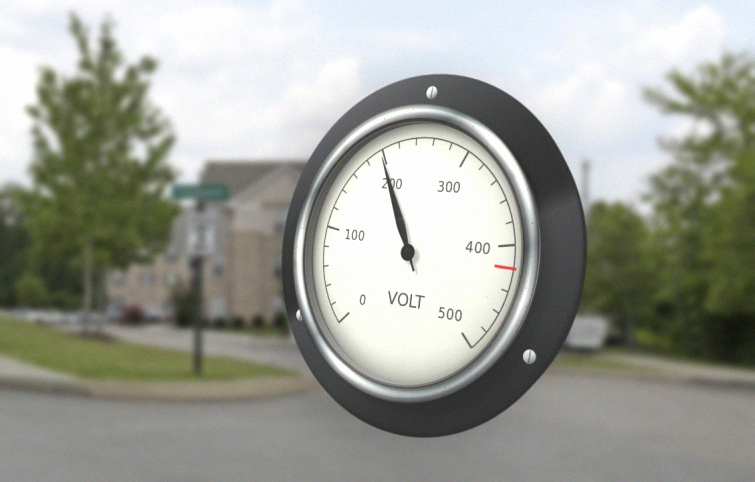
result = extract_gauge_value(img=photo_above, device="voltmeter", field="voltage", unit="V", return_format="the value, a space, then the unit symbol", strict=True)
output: 200 V
